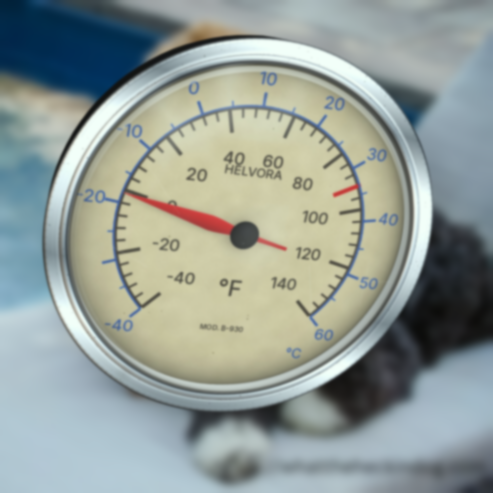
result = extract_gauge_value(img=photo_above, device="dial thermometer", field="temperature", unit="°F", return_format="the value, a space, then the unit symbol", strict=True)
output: 0 °F
